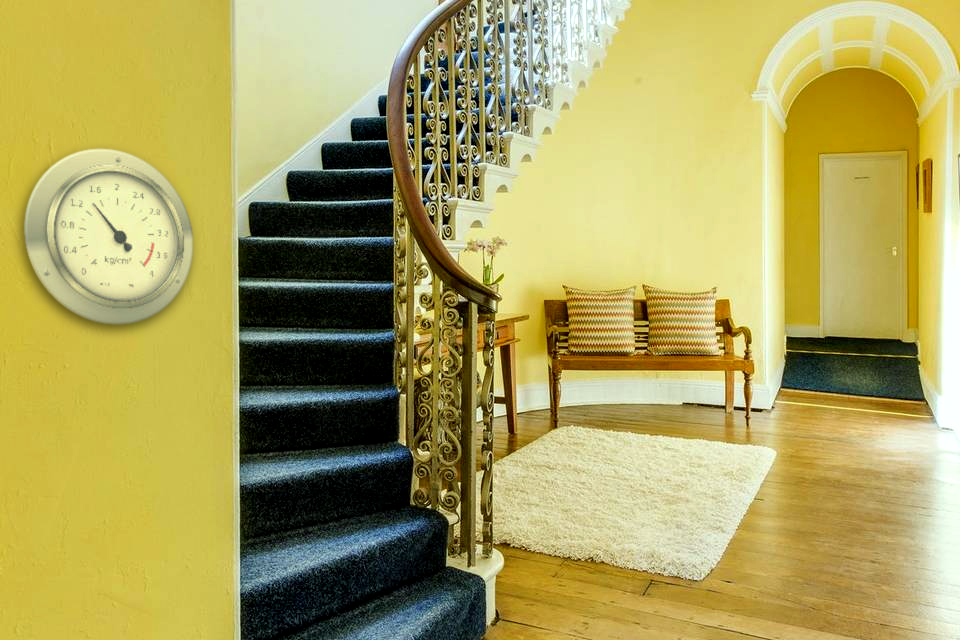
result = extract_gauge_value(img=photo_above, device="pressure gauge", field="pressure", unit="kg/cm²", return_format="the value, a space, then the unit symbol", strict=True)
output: 1.4 kg/cm²
